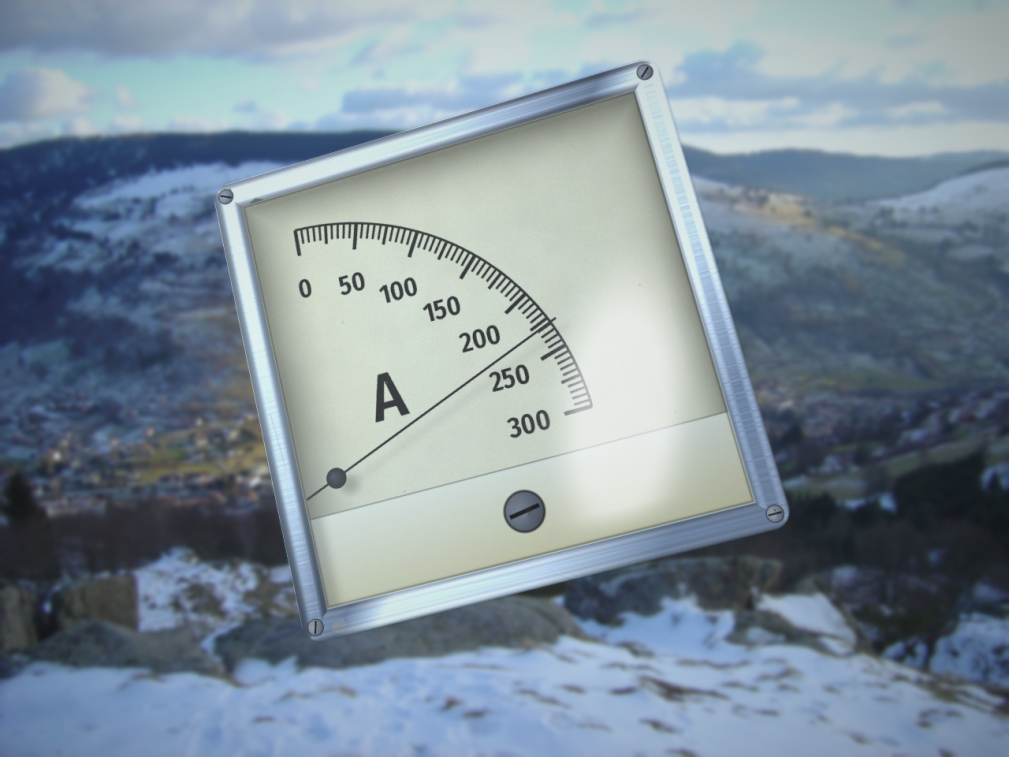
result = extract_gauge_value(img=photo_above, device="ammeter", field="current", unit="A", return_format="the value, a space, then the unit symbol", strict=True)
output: 230 A
